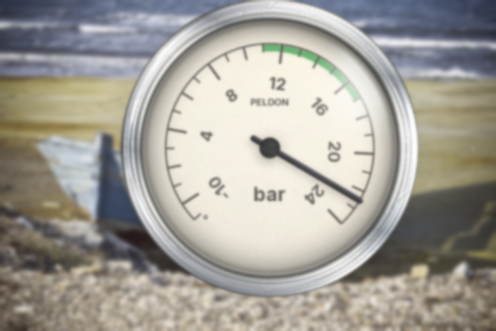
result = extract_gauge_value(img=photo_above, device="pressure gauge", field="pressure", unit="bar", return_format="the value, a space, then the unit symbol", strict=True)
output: 22.5 bar
